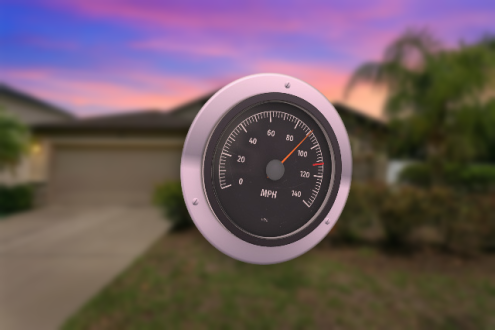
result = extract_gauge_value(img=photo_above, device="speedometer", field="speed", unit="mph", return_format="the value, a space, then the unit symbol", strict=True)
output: 90 mph
